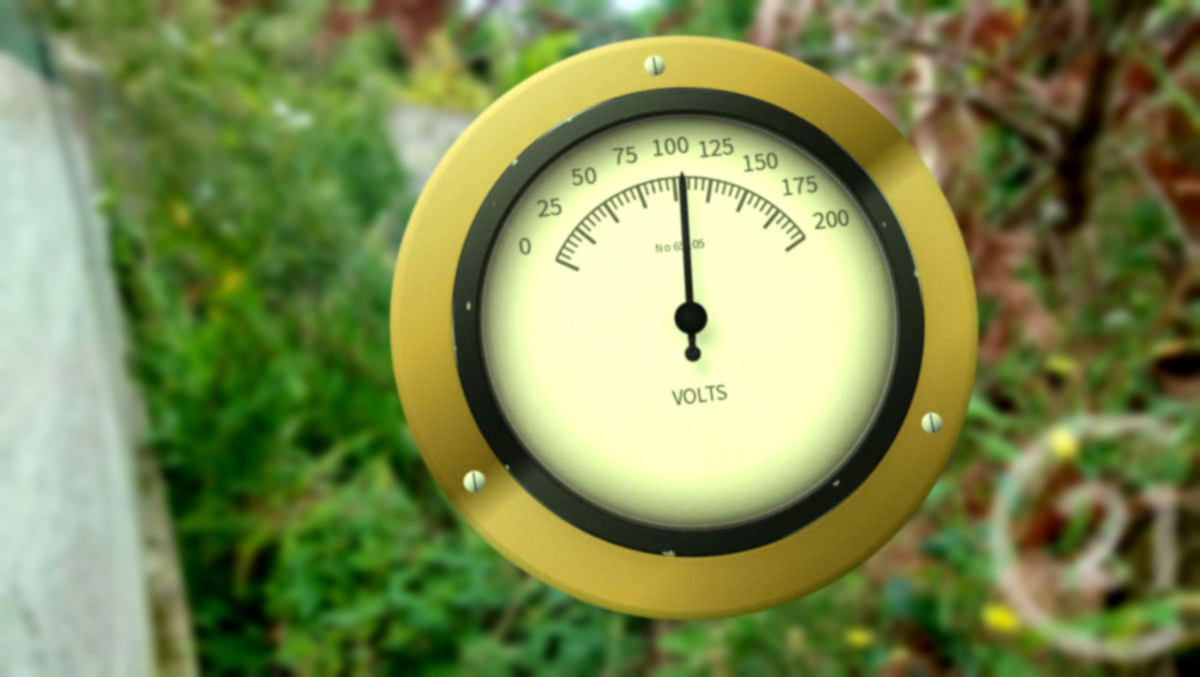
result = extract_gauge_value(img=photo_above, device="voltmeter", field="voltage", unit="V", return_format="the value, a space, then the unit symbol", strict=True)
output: 105 V
